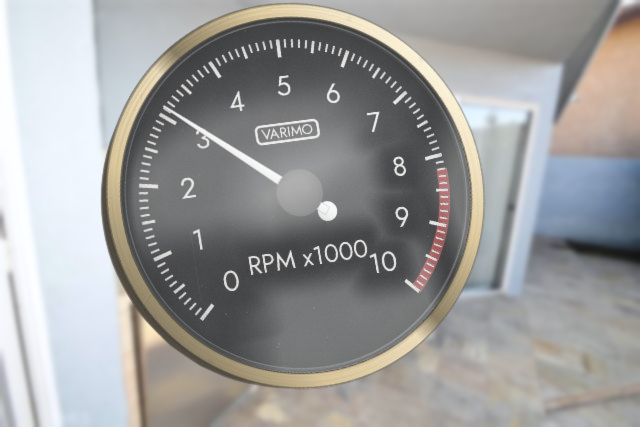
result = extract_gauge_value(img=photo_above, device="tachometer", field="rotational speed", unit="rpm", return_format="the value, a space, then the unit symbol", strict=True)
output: 3100 rpm
